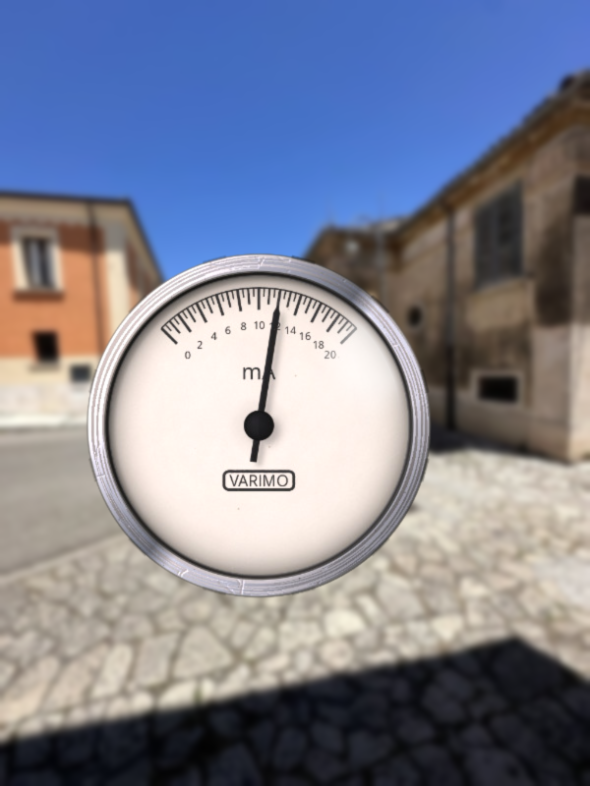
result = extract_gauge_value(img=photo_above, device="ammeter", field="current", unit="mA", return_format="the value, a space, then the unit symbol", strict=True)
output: 12 mA
